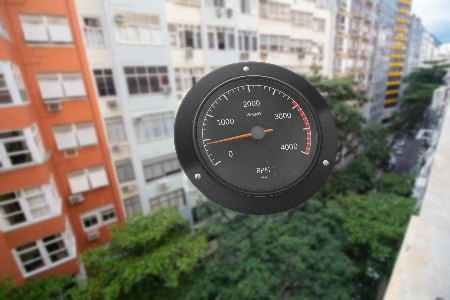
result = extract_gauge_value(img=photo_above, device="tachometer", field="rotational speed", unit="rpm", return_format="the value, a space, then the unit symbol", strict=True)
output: 400 rpm
